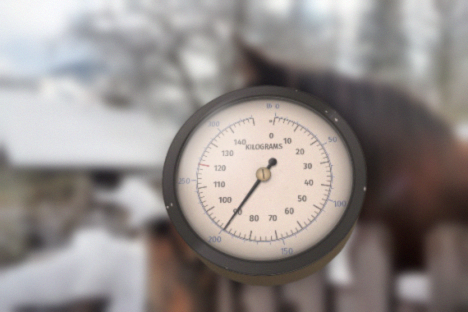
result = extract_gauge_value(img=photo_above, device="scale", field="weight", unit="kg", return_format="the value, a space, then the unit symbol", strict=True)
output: 90 kg
